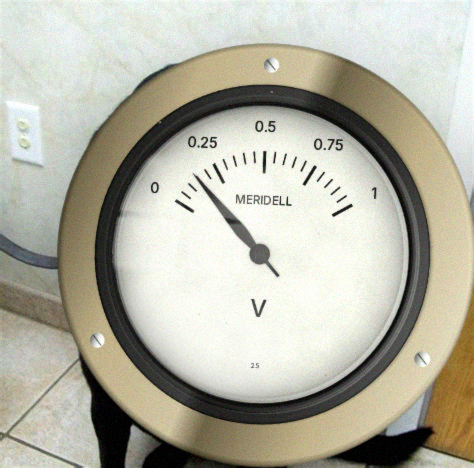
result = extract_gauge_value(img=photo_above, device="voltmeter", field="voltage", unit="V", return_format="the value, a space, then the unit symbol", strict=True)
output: 0.15 V
